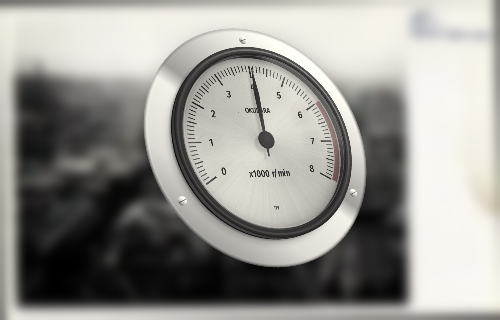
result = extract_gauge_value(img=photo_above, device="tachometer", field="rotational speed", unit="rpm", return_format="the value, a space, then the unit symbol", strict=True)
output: 4000 rpm
